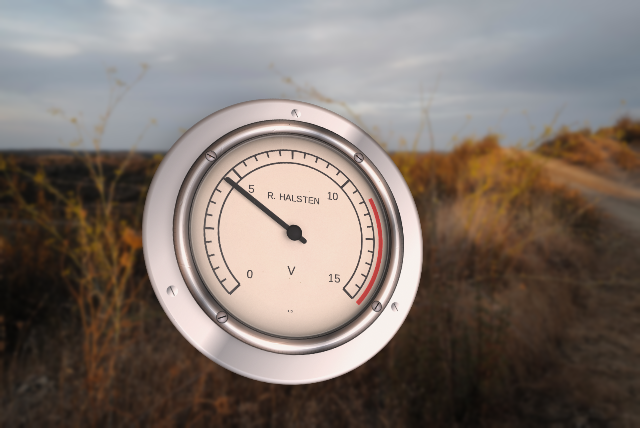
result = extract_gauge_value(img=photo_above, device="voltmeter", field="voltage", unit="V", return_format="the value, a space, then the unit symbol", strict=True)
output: 4.5 V
